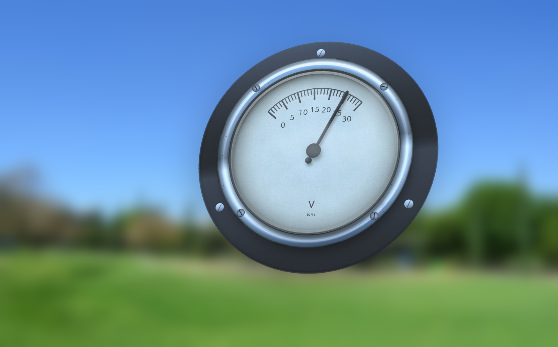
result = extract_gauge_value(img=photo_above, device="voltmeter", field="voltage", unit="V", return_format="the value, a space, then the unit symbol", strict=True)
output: 25 V
